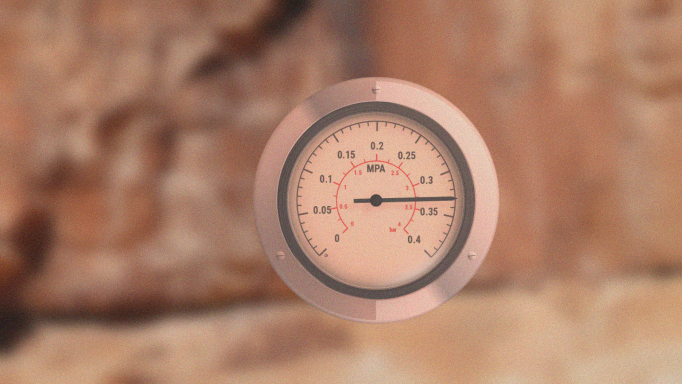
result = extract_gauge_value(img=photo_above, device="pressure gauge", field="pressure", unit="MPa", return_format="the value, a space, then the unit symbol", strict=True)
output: 0.33 MPa
